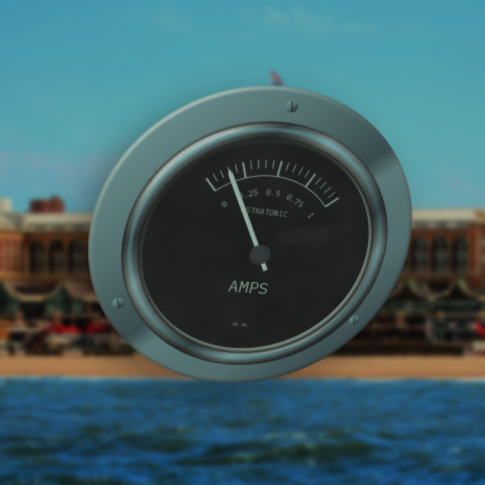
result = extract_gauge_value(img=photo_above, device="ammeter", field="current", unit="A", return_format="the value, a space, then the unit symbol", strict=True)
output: 0.15 A
